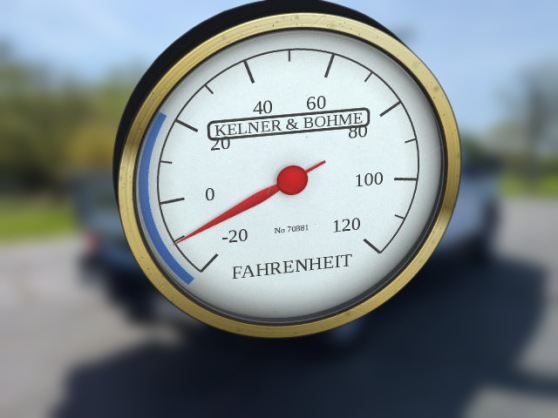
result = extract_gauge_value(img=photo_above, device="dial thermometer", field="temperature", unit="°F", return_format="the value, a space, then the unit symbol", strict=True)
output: -10 °F
